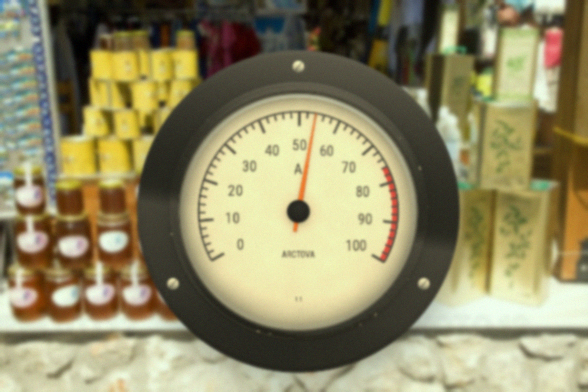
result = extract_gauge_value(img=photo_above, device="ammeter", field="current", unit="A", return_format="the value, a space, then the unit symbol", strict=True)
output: 54 A
